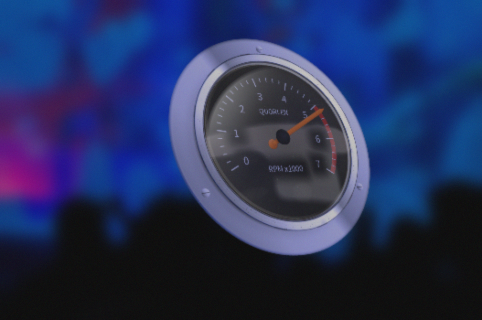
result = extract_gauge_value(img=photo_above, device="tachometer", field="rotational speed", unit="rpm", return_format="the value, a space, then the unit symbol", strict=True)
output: 5200 rpm
